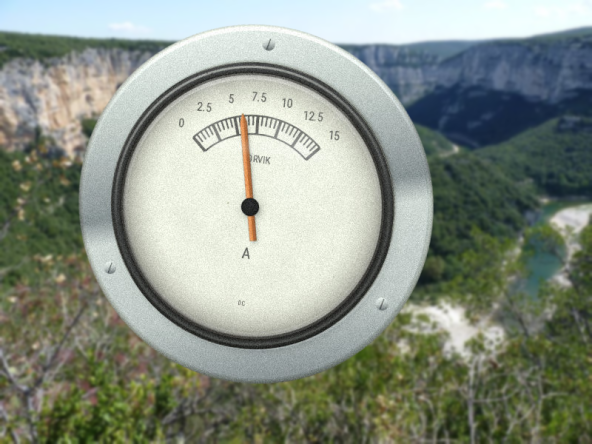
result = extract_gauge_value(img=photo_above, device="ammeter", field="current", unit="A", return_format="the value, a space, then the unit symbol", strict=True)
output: 6 A
